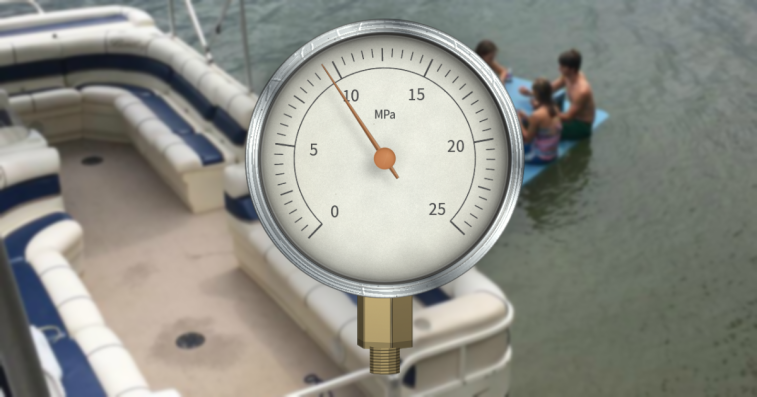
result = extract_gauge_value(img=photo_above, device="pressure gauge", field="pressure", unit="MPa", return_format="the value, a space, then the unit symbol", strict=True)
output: 9.5 MPa
